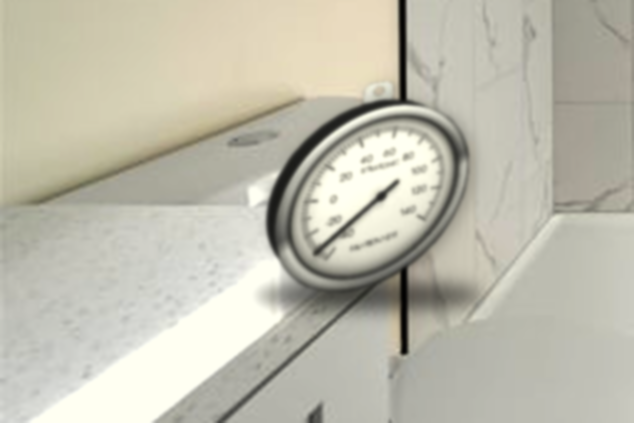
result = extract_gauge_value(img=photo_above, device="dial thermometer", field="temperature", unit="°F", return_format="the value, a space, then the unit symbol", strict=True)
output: -30 °F
